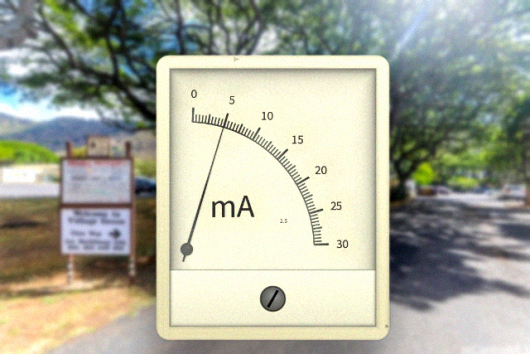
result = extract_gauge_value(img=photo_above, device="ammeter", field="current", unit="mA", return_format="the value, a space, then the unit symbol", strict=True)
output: 5 mA
